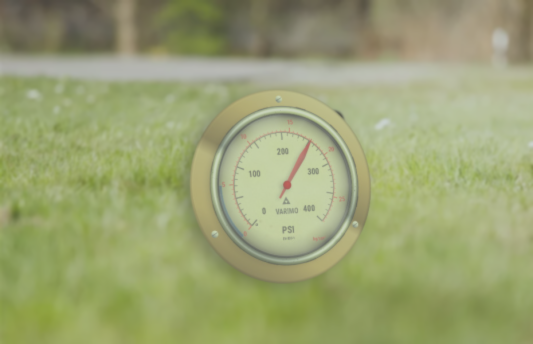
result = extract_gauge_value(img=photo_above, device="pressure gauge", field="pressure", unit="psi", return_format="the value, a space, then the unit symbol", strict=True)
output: 250 psi
